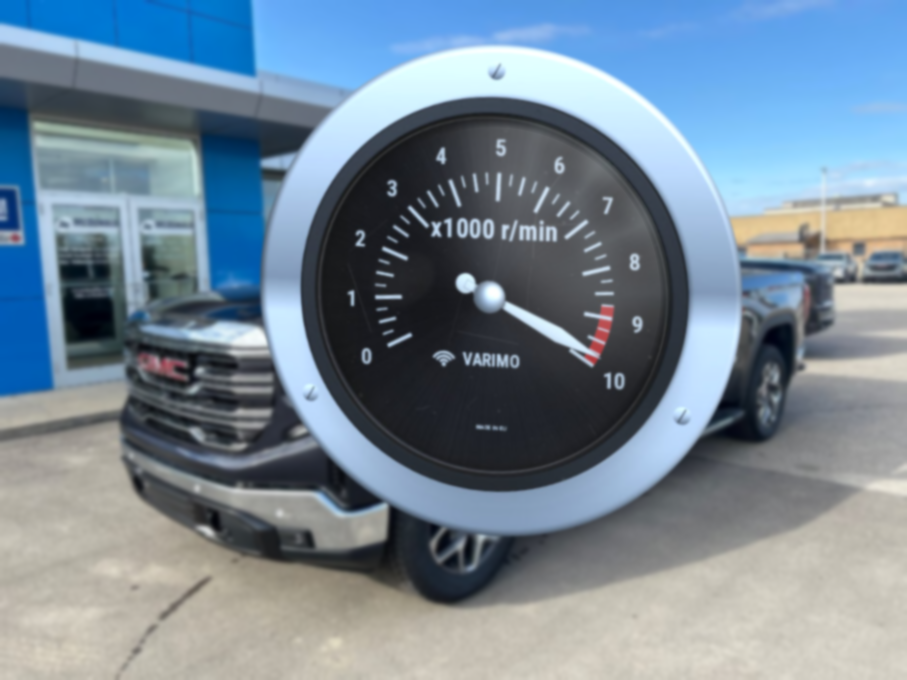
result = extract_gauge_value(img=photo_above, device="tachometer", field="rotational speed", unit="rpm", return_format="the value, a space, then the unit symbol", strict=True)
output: 9750 rpm
